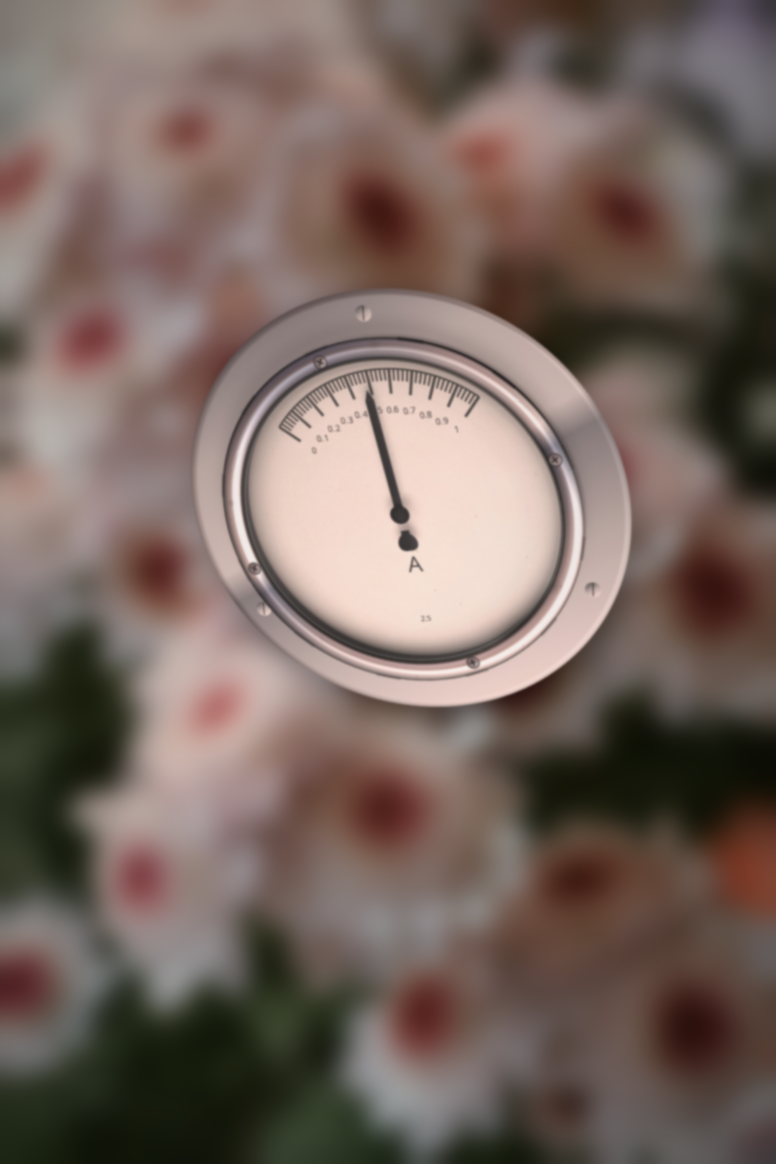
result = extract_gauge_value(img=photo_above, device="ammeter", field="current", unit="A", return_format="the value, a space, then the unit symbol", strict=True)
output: 0.5 A
